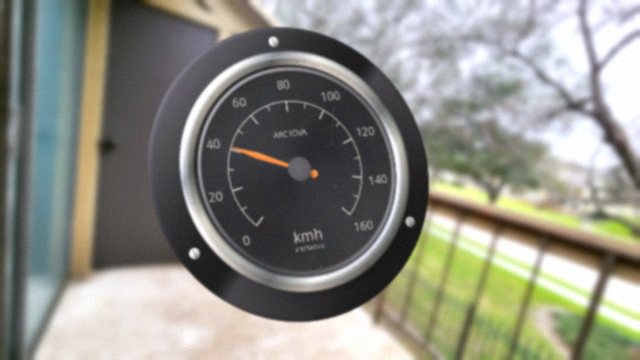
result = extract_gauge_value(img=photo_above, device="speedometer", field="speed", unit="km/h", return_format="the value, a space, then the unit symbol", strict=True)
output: 40 km/h
